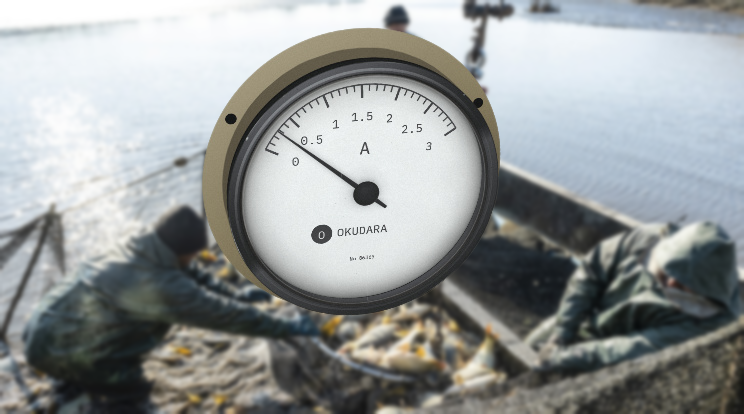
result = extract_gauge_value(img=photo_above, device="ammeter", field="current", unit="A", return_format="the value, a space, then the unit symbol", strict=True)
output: 0.3 A
